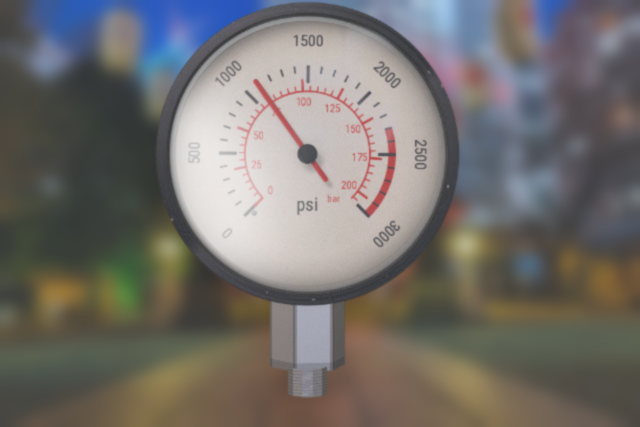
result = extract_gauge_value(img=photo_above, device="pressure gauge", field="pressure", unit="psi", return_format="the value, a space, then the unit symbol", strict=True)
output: 1100 psi
